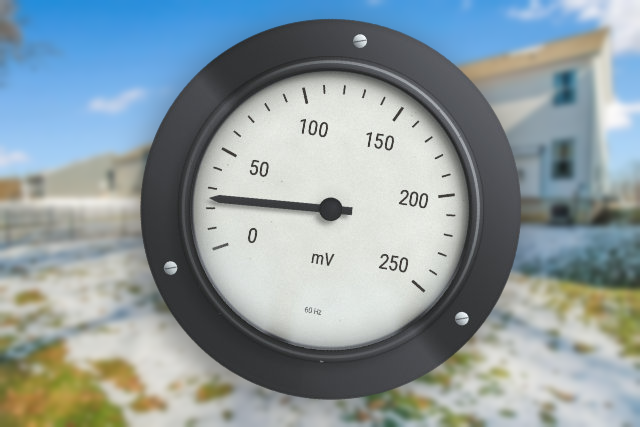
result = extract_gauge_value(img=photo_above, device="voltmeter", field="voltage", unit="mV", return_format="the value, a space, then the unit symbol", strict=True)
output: 25 mV
